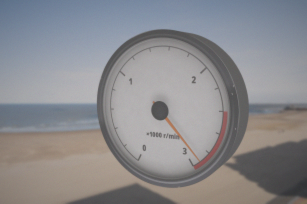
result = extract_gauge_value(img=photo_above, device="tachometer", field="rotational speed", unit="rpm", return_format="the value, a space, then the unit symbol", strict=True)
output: 2900 rpm
